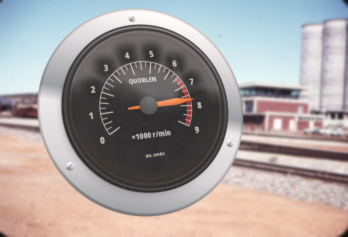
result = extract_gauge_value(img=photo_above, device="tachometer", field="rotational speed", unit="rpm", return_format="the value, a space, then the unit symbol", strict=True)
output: 7750 rpm
